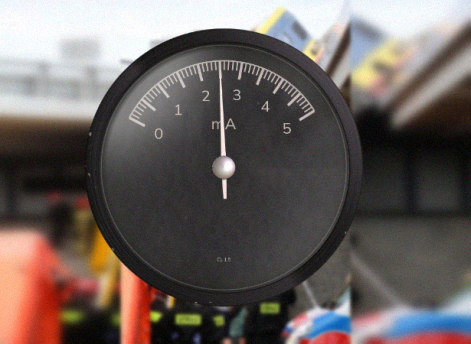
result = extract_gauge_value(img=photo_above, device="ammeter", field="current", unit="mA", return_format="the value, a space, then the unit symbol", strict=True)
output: 2.5 mA
